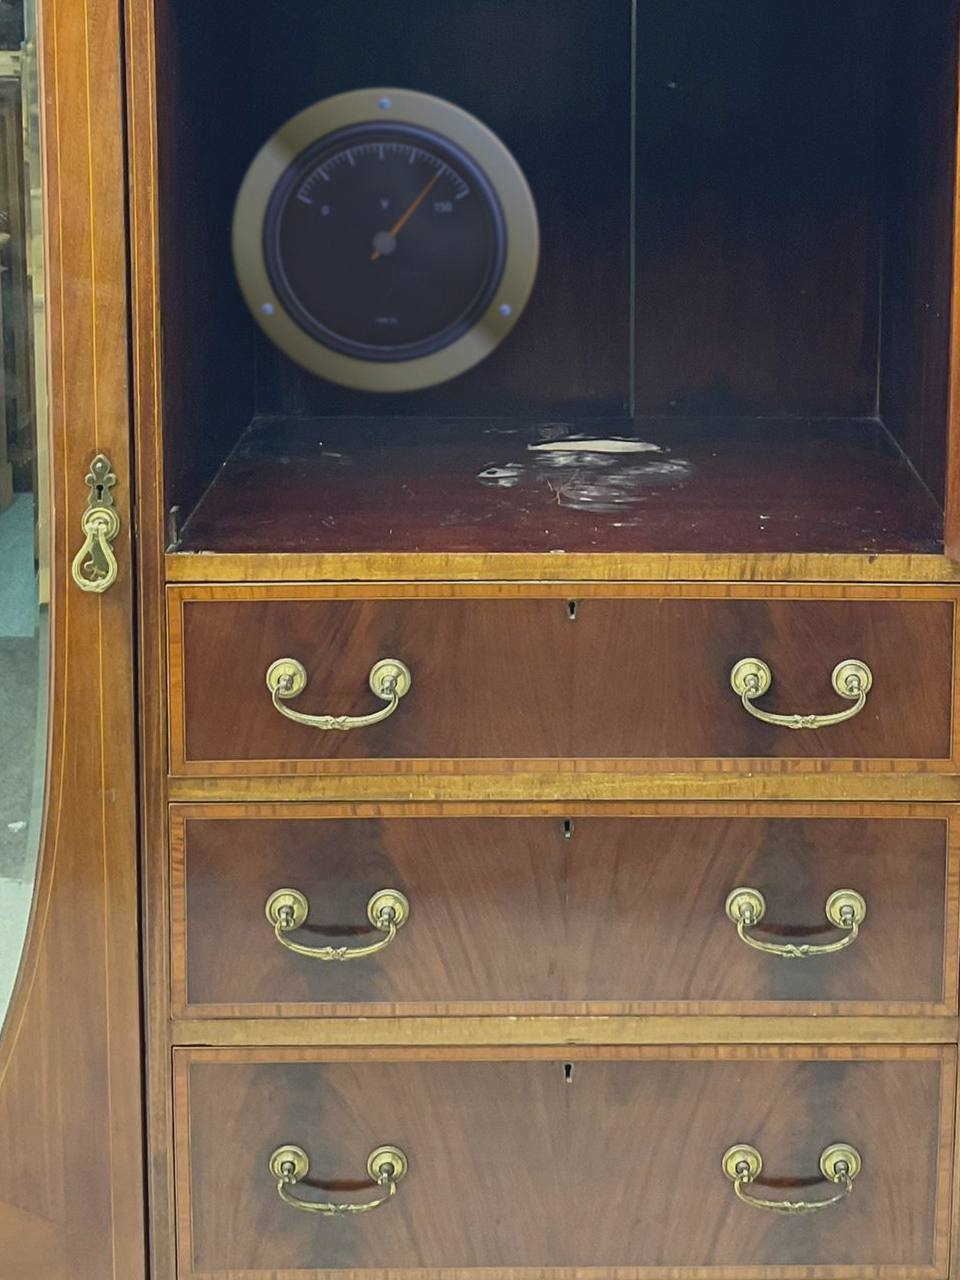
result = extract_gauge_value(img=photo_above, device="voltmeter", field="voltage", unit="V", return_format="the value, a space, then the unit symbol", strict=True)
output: 125 V
